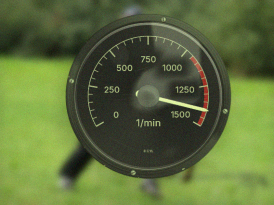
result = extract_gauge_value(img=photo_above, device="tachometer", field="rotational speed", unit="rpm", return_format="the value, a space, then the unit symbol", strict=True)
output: 1400 rpm
